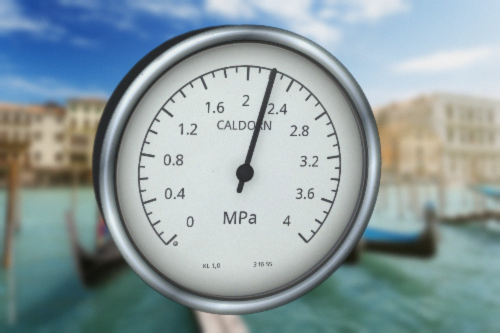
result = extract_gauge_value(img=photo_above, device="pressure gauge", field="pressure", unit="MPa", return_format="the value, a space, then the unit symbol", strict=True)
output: 2.2 MPa
